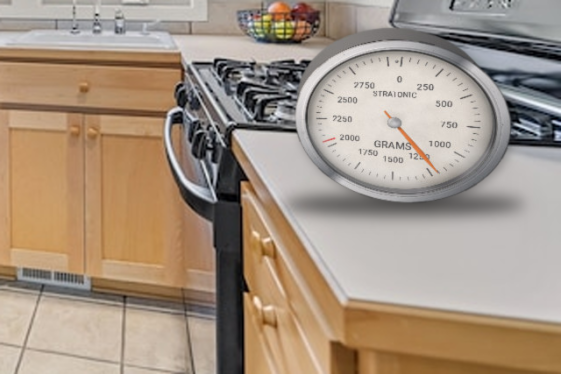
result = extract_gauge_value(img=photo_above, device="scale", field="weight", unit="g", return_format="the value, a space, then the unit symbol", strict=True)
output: 1200 g
